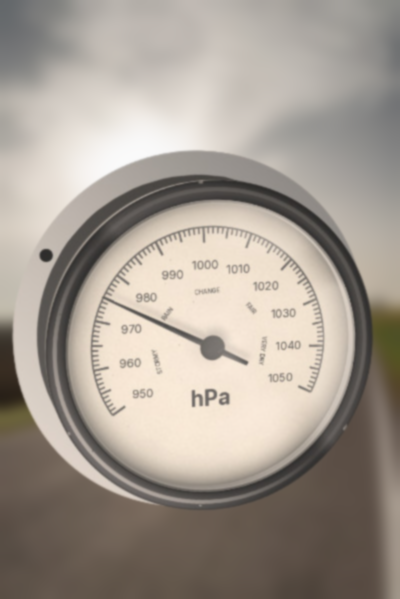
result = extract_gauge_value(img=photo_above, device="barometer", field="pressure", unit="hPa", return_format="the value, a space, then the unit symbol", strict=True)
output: 975 hPa
